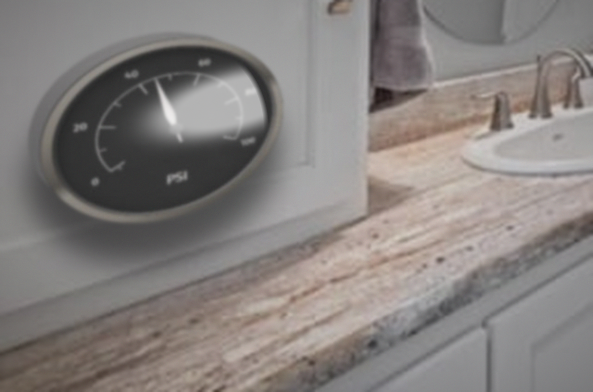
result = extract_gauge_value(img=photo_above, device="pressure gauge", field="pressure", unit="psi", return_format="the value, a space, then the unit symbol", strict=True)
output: 45 psi
